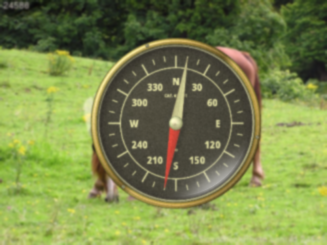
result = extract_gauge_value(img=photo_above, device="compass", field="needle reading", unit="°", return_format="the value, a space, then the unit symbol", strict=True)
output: 190 °
